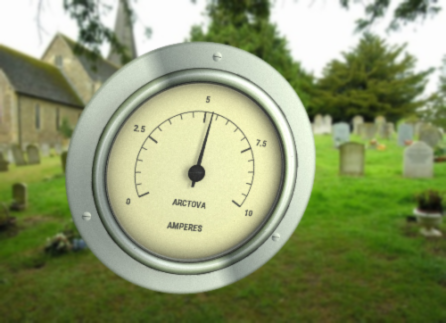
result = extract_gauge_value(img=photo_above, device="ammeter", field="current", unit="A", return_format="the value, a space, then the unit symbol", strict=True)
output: 5.25 A
